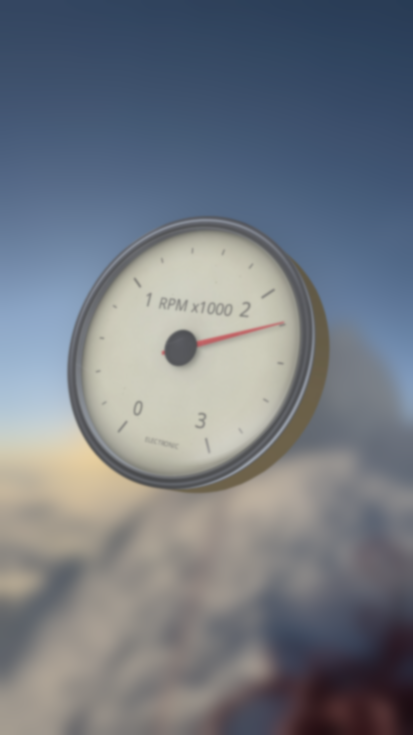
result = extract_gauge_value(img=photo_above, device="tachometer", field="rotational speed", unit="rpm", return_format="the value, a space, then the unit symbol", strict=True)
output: 2200 rpm
